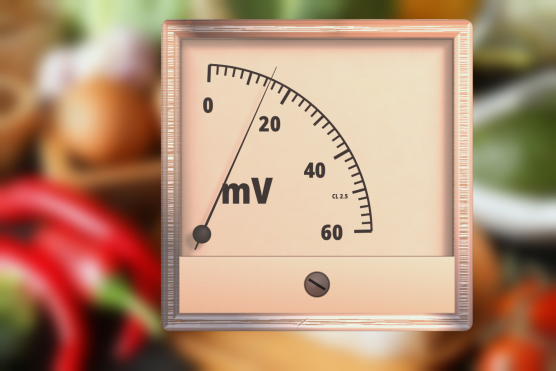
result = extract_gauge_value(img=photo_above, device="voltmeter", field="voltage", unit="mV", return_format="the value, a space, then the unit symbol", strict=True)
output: 15 mV
